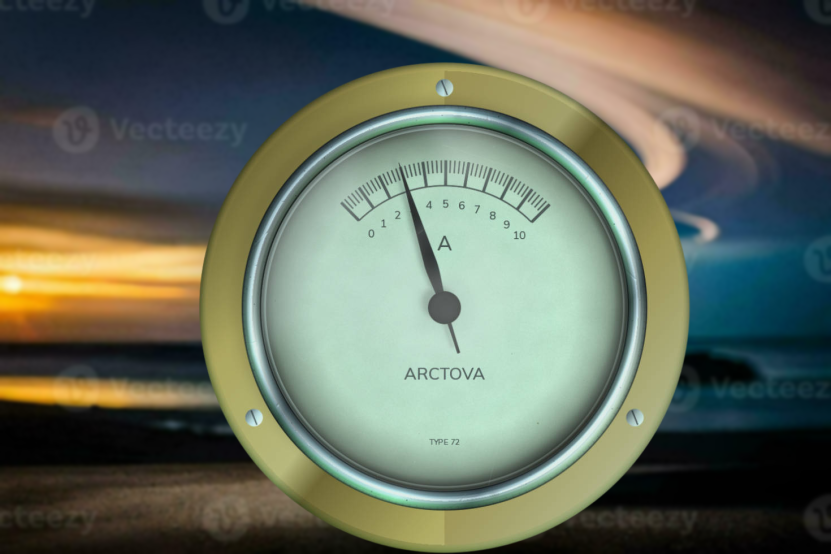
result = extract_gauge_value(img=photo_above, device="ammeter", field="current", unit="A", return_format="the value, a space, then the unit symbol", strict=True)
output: 3 A
